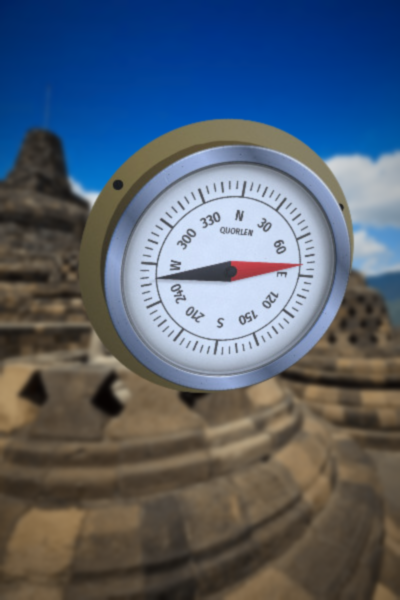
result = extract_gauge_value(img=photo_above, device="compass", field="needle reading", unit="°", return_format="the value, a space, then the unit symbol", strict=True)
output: 80 °
